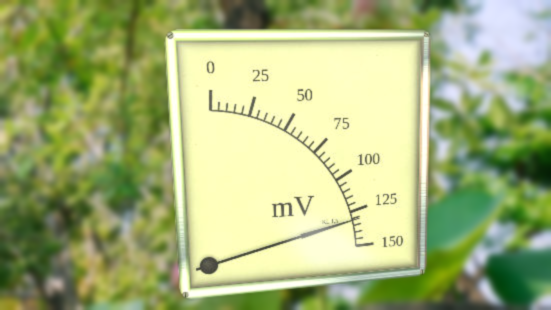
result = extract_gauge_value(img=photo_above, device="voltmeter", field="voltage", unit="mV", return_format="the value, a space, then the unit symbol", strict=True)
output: 130 mV
